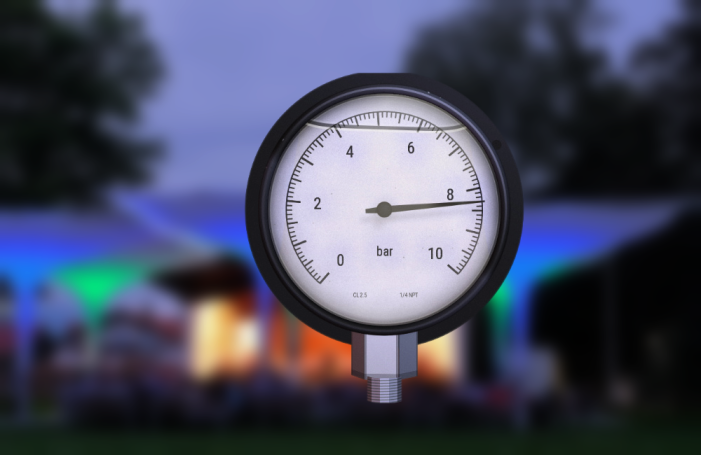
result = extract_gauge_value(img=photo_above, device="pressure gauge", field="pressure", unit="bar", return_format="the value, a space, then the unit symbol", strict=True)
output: 8.3 bar
